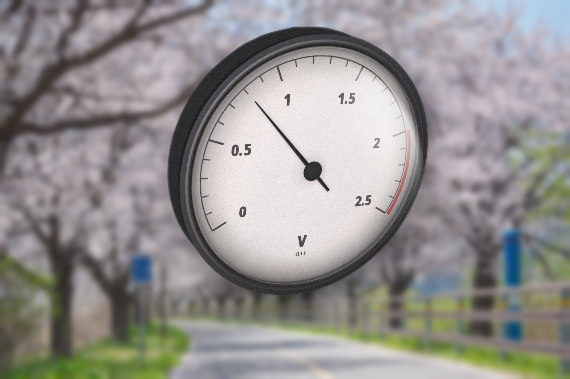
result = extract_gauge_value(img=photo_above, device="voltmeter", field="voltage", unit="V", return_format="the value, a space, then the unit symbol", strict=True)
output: 0.8 V
